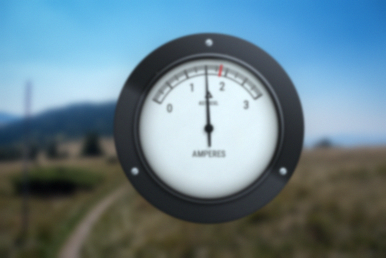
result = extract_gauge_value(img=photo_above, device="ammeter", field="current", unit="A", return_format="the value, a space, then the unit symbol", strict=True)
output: 1.5 A
